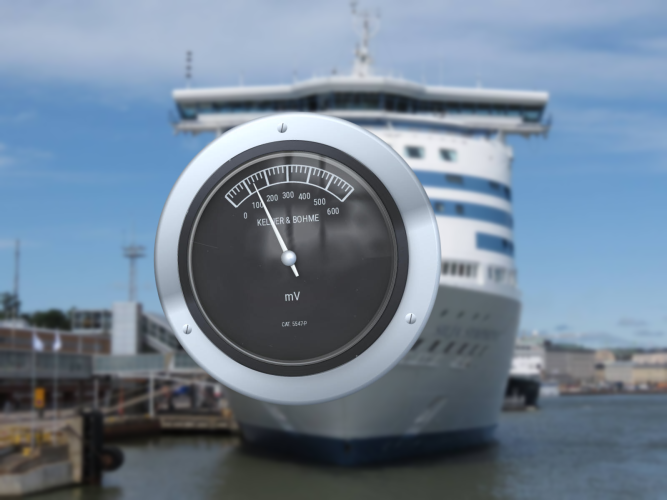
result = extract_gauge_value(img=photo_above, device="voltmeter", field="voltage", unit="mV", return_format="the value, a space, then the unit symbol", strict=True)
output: 140 mV
